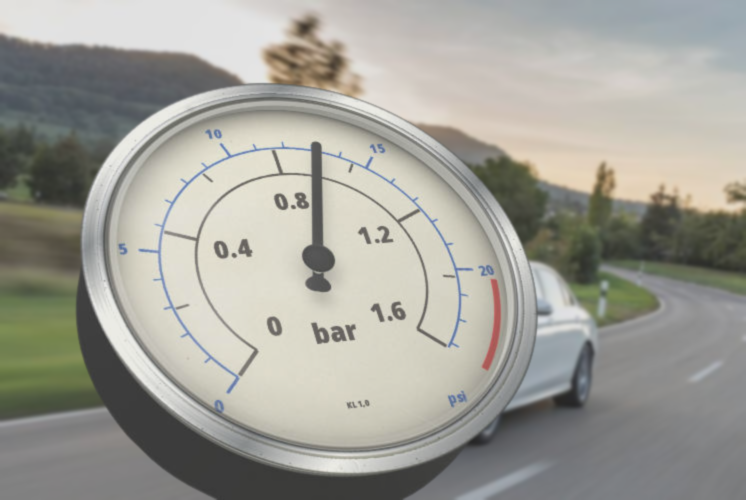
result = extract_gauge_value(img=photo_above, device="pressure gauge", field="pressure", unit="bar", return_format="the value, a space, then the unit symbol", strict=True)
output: 0.9 bar
